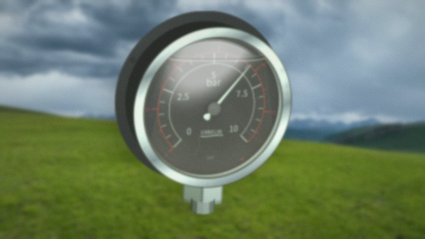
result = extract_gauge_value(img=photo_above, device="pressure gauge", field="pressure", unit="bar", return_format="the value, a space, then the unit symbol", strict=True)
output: 6.5 bar
